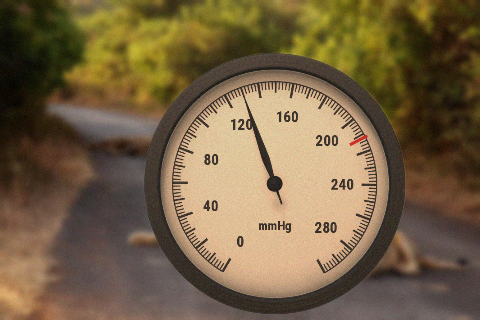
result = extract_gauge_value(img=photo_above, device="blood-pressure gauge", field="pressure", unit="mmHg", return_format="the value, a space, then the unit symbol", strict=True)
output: 130 mmHg
